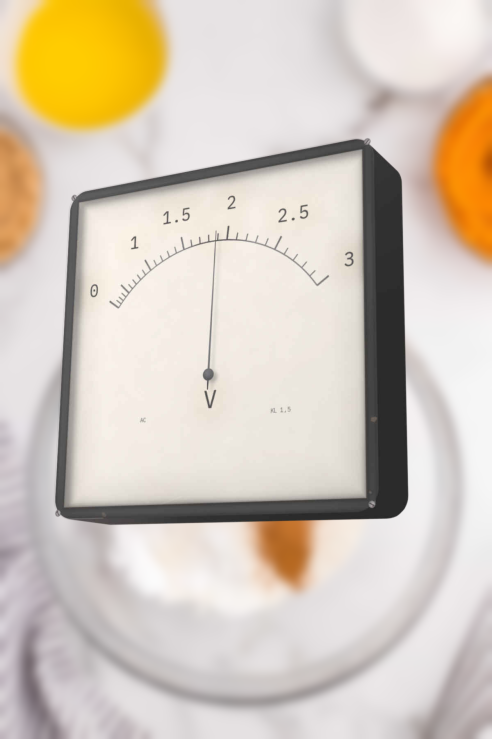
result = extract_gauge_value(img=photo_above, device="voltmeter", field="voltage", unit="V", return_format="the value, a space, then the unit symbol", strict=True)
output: 1.9 V
